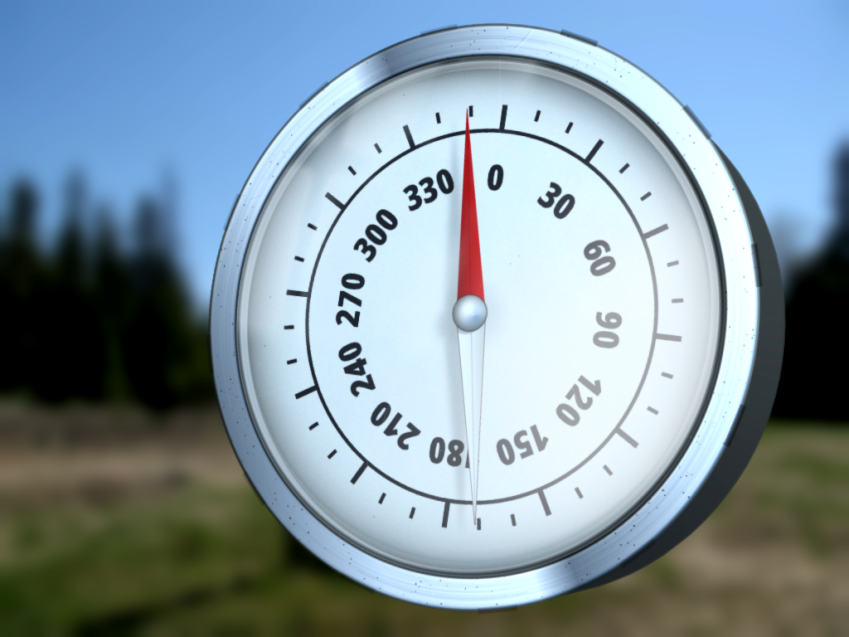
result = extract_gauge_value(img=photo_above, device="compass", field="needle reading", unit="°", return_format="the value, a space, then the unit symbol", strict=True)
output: 350 °
